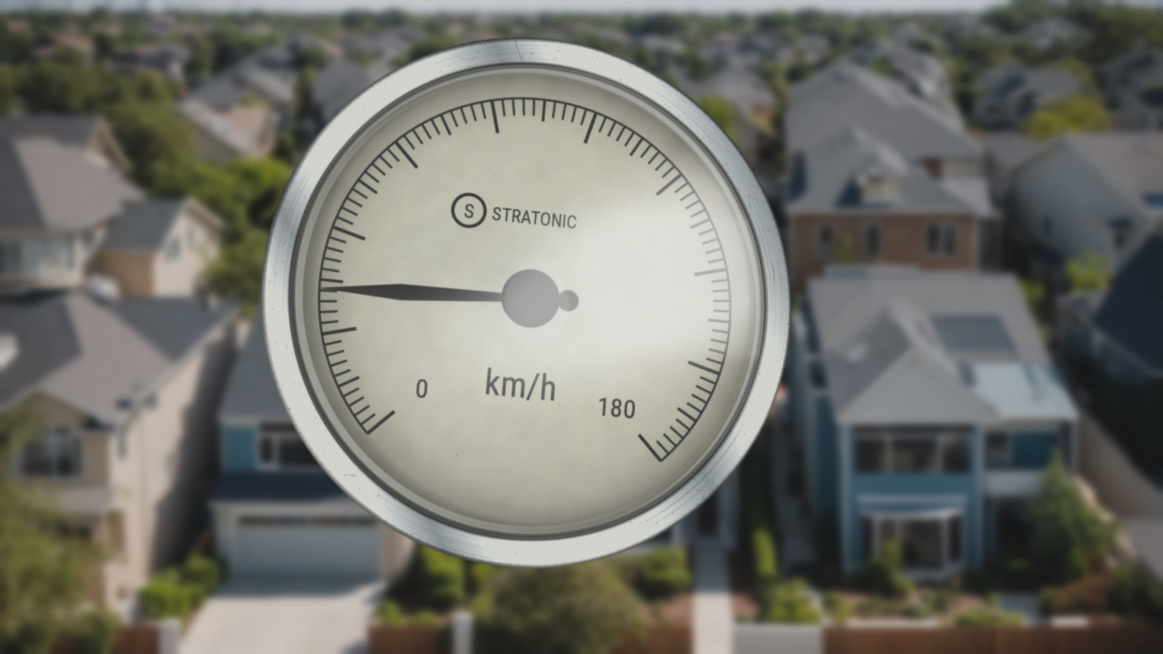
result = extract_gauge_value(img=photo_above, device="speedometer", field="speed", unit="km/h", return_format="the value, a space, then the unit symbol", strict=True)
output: 28 km/h
